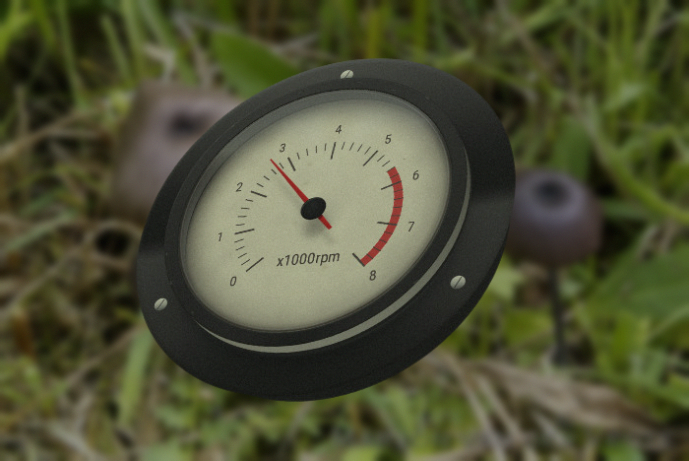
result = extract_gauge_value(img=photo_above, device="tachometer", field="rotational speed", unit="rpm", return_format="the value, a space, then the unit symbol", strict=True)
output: 2700 rpm
